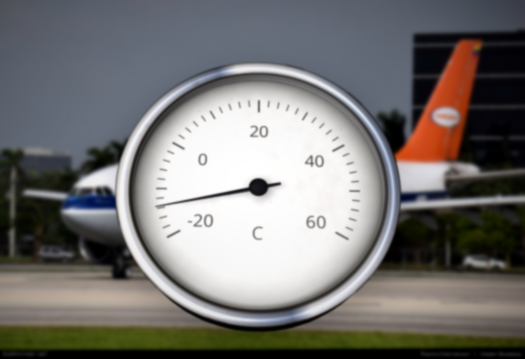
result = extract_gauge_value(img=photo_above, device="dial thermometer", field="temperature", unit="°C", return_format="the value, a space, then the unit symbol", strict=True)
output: -14 °C
